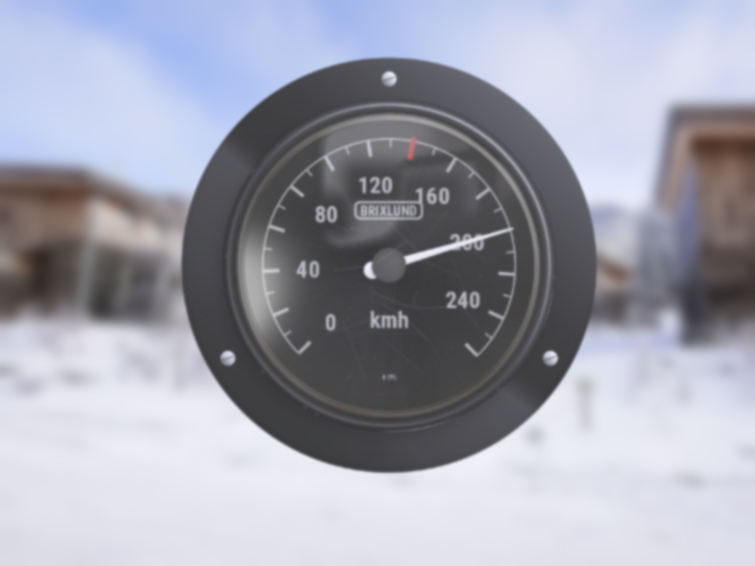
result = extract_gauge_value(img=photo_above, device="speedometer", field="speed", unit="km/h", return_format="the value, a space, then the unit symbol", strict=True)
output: 200 km/h
